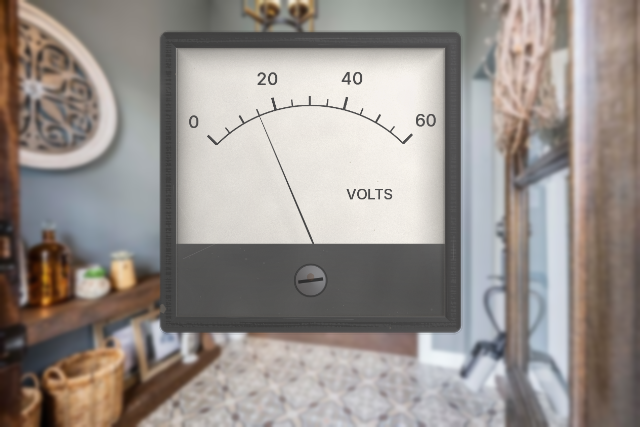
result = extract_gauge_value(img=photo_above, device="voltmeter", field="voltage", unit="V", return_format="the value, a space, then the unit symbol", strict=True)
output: 15 V
